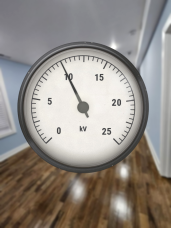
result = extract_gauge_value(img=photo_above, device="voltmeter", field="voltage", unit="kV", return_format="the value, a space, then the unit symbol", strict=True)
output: 10 kV
